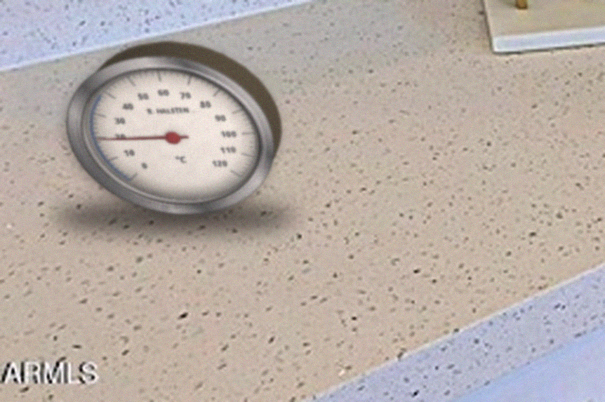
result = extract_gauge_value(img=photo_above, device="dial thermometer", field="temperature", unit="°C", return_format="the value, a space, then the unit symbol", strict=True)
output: 20 °C
